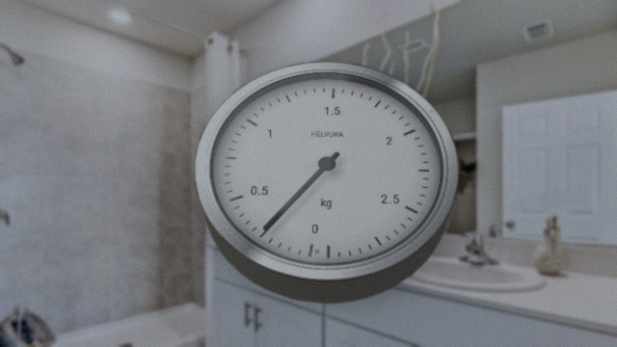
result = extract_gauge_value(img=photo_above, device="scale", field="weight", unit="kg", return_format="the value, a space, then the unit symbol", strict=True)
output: 0.25 kg
